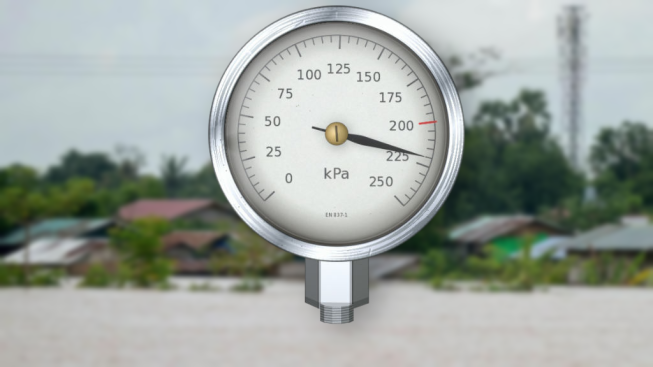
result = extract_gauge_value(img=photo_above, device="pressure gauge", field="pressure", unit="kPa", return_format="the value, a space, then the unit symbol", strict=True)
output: 220 kPa
